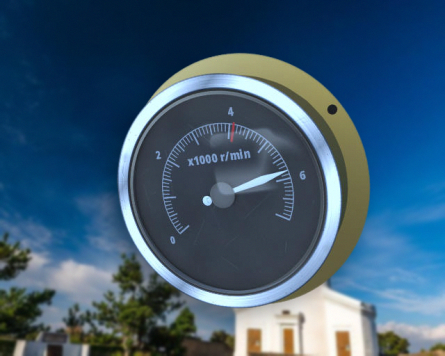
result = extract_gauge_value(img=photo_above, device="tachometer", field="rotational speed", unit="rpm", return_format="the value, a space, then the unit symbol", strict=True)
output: 5800 rpm
